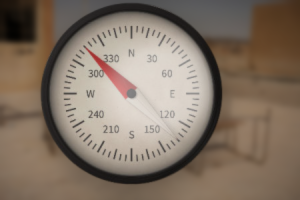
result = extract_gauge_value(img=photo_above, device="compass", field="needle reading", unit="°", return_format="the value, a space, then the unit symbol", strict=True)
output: 315 °
